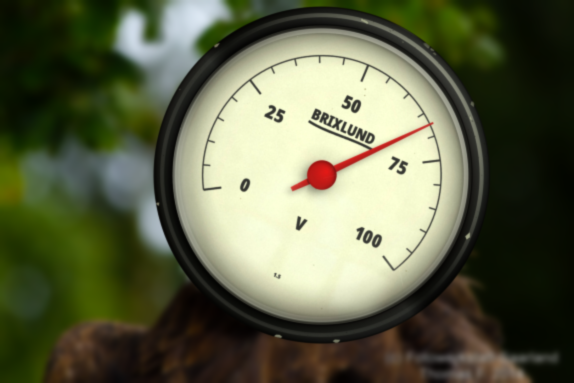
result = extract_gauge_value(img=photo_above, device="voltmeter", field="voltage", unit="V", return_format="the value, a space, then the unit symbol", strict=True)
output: 67.5 V
